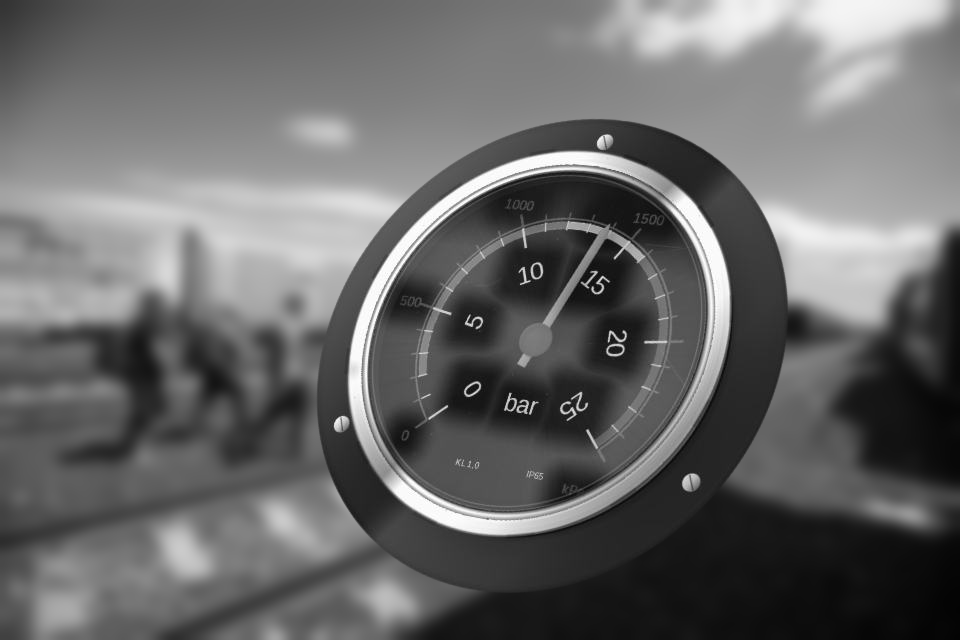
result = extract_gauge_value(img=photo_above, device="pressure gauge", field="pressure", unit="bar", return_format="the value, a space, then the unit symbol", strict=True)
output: 14 bar
